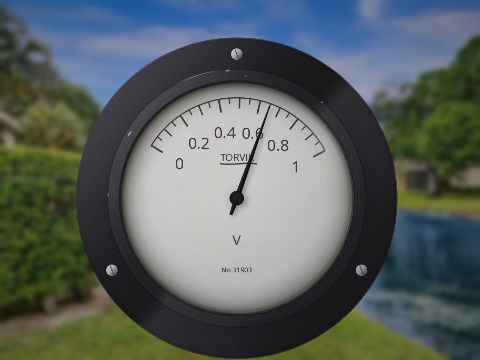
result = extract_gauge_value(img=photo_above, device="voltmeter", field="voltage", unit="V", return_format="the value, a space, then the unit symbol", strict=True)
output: 0.65 V
